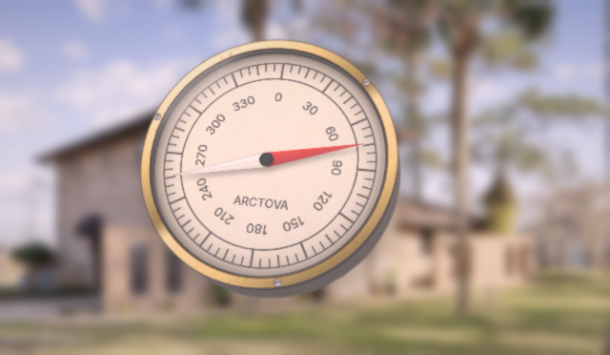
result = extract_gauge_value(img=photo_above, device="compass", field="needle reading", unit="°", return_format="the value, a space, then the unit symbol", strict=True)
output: 75 °
